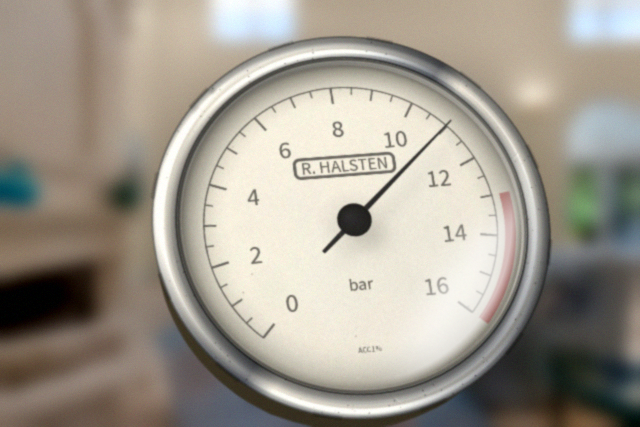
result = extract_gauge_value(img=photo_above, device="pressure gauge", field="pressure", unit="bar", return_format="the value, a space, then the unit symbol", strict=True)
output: 11 bar
